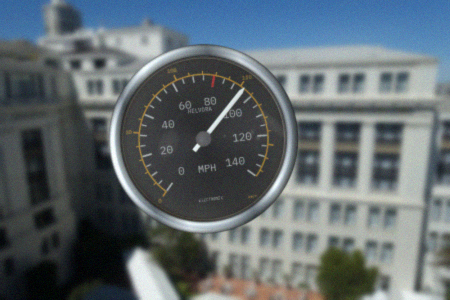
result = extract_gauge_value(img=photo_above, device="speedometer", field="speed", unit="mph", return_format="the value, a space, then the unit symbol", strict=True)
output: 95 mph
